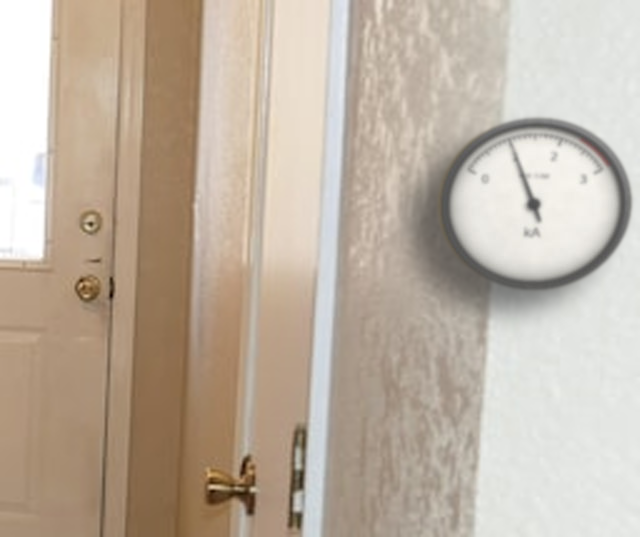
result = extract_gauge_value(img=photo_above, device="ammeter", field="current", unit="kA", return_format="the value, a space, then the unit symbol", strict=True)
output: 1 kA
